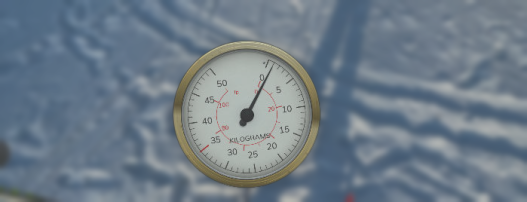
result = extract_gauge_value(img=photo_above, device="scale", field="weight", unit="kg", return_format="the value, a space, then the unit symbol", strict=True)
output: 1 kg
